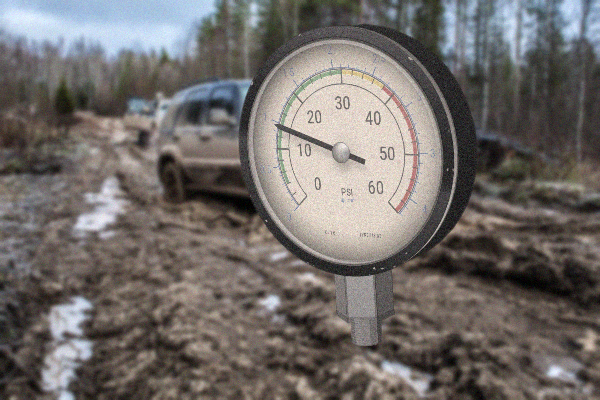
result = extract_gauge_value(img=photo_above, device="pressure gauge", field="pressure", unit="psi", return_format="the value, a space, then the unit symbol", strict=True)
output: 14 psi
